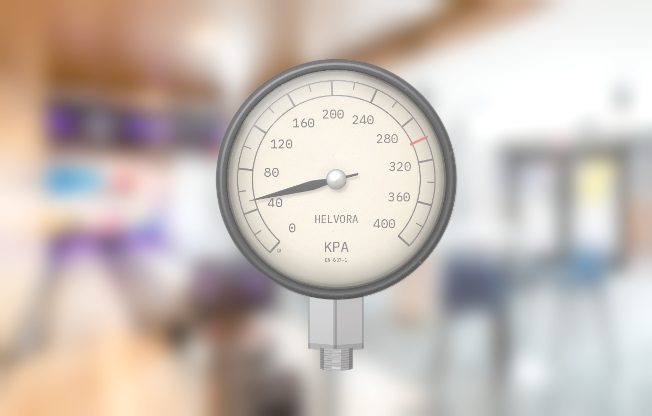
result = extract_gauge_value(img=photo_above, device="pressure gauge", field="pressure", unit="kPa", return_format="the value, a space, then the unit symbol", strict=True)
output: 50 kPa
